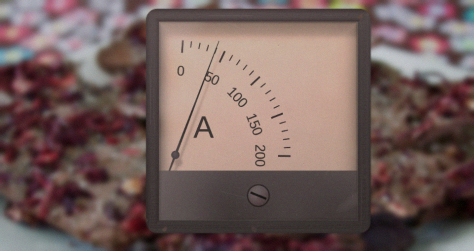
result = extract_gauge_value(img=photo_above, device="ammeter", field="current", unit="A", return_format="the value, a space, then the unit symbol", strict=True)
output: 40 A
